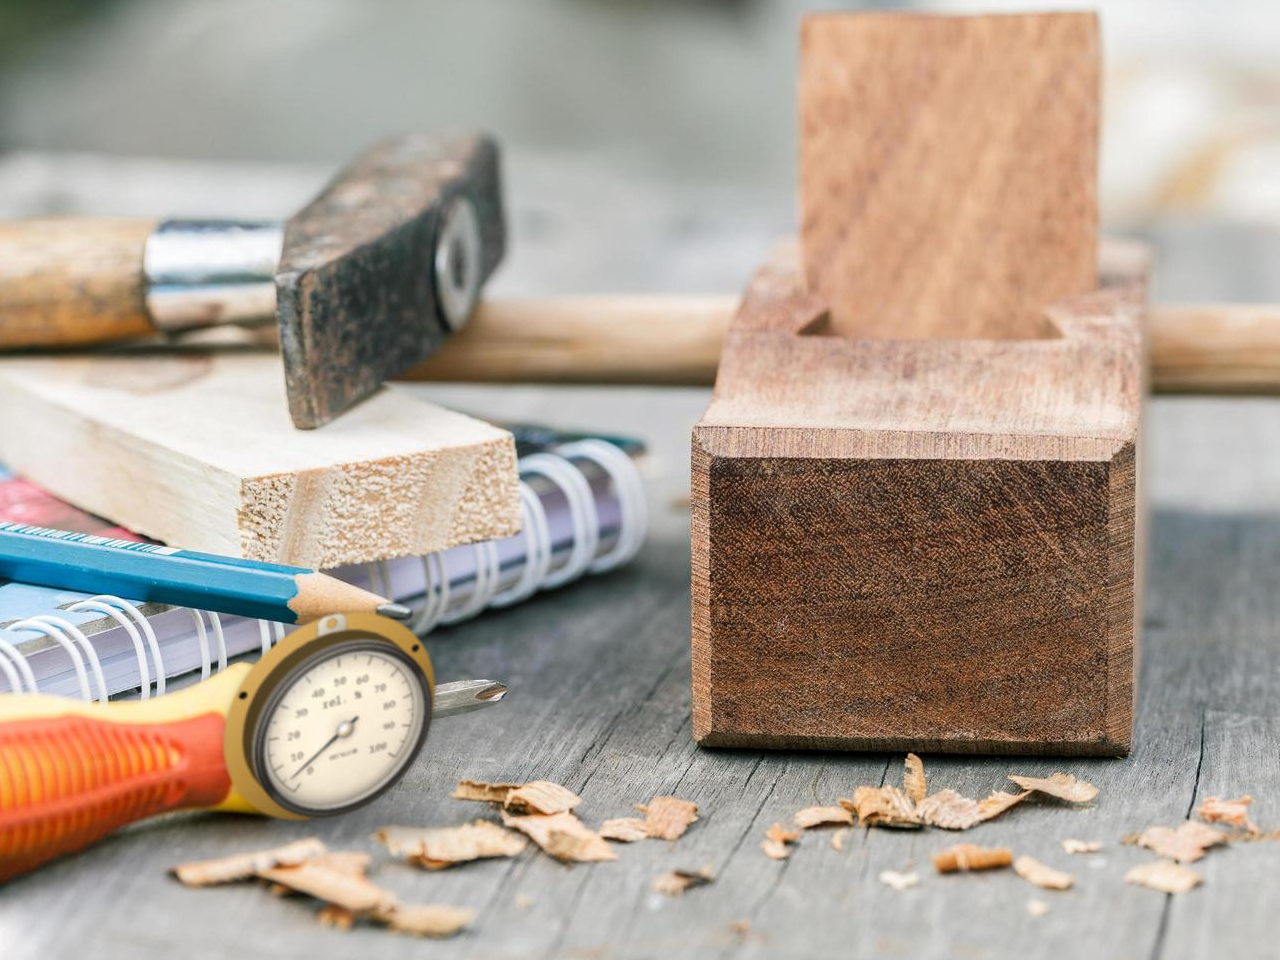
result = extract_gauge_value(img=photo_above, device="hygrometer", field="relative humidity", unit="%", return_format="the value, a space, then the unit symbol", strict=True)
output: 5 %
